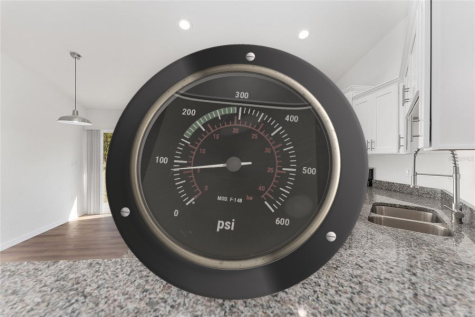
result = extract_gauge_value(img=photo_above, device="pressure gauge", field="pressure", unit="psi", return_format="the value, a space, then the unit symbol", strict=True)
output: 80 psi
